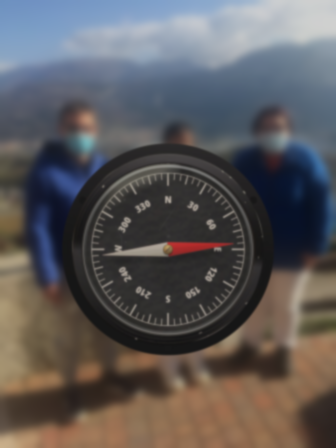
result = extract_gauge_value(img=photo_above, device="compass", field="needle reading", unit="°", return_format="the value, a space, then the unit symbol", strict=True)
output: 85 °
